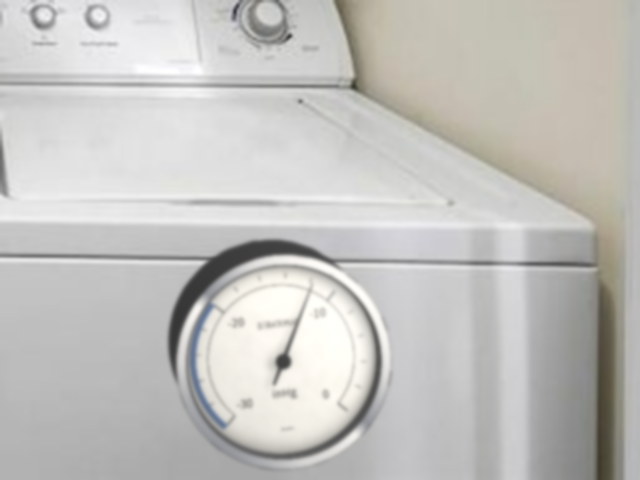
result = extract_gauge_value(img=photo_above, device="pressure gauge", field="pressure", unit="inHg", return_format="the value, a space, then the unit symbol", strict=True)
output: -12 inHg
